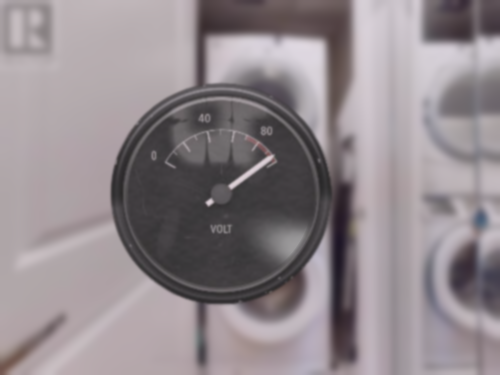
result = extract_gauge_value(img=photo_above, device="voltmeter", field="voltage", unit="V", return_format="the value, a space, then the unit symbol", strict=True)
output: 95 V
